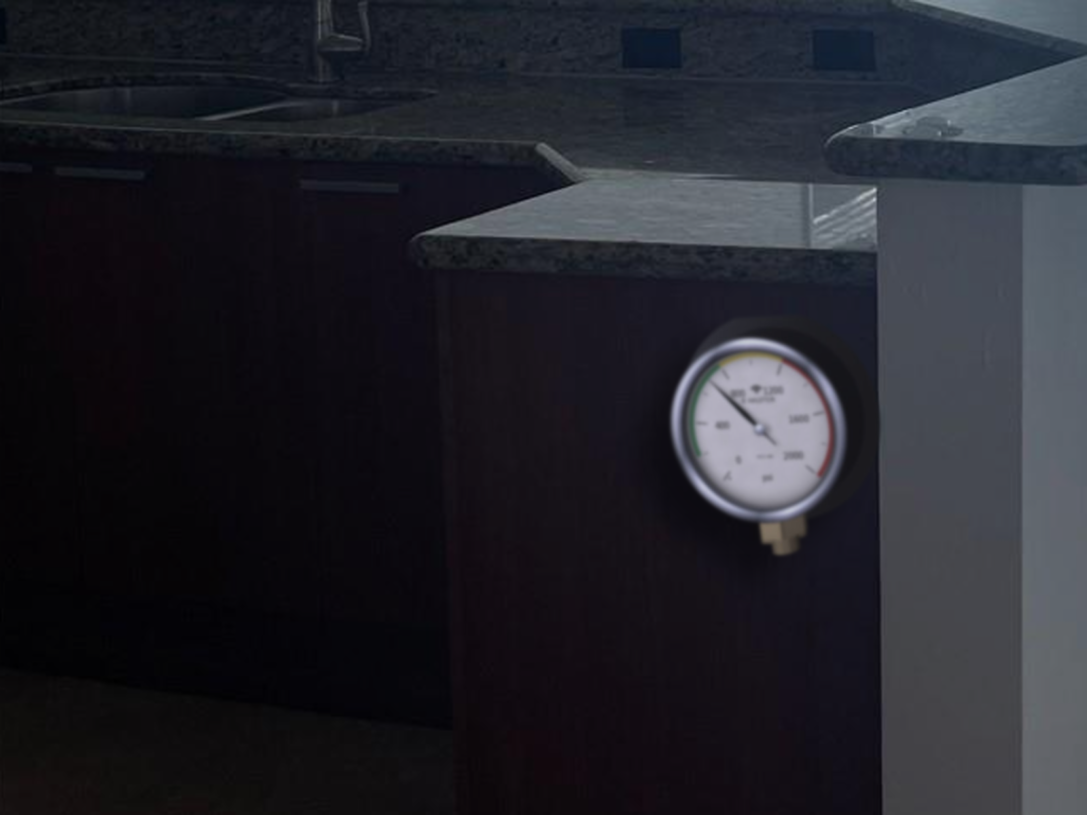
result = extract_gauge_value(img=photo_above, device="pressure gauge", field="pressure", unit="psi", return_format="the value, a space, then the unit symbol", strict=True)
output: 700 psi
